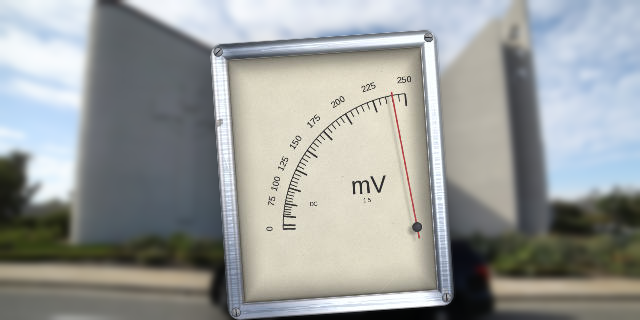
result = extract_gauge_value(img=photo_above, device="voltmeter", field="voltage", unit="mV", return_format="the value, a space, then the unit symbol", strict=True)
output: 240 mV
